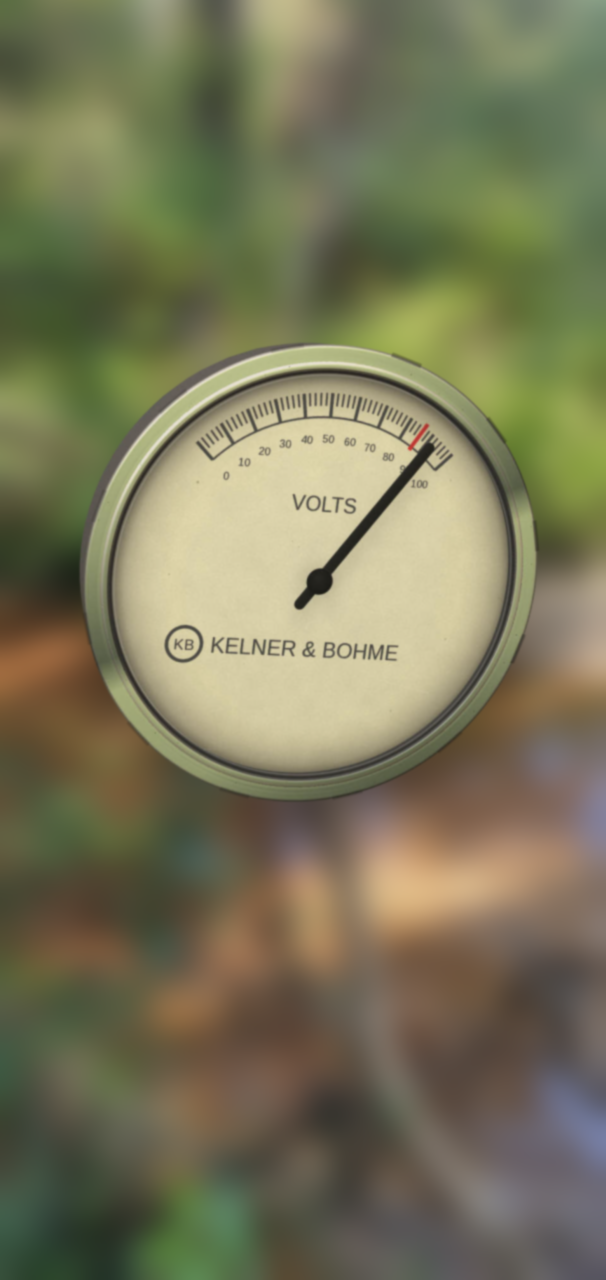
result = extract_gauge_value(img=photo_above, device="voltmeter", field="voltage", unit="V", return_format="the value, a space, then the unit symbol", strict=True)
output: 90 V
